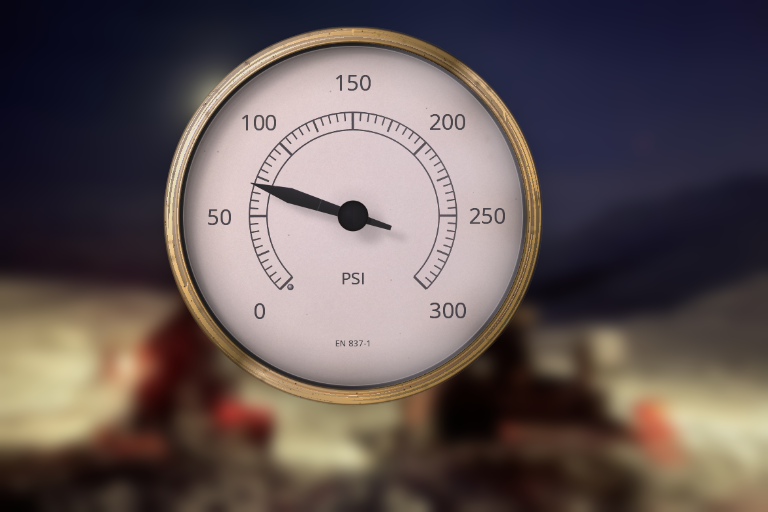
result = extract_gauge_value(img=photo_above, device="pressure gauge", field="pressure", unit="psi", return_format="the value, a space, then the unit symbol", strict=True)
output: 70 psi
